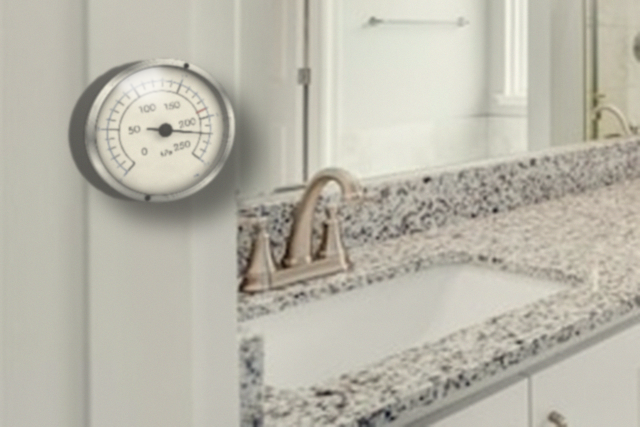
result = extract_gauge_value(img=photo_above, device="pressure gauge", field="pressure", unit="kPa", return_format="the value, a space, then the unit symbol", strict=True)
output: 220 kPa
